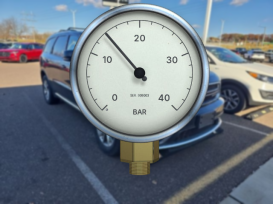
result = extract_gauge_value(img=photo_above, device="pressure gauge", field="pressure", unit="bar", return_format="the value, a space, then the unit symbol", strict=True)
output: 14 bar
